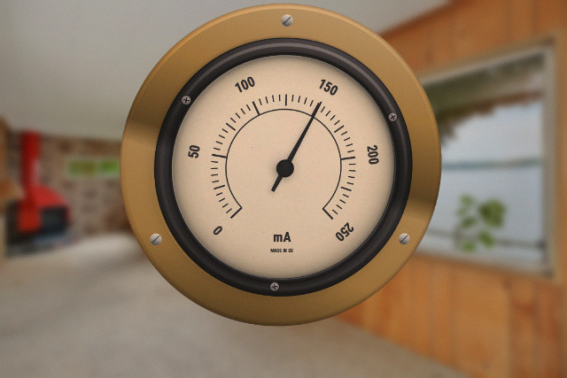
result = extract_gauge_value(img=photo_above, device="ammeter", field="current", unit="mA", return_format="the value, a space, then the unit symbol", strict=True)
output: 150 mA
